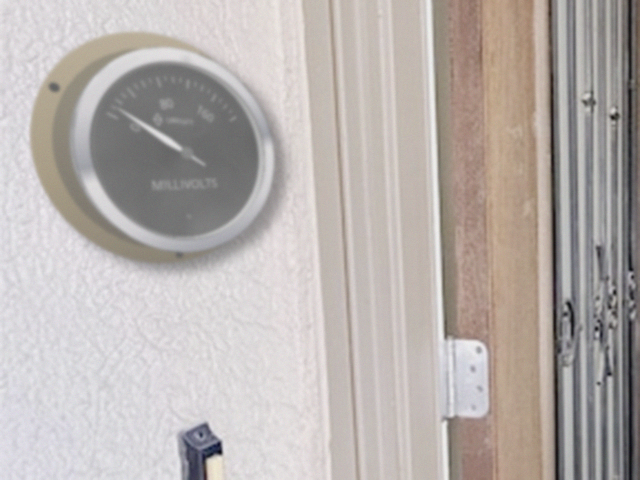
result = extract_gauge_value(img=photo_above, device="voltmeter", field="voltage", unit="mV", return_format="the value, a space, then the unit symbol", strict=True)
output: 10 mV
